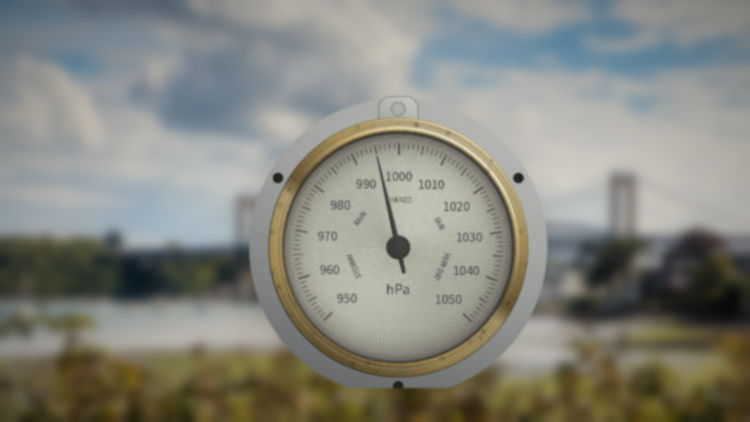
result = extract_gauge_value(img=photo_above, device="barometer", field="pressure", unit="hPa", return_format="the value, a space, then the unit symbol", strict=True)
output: 995 hPa
